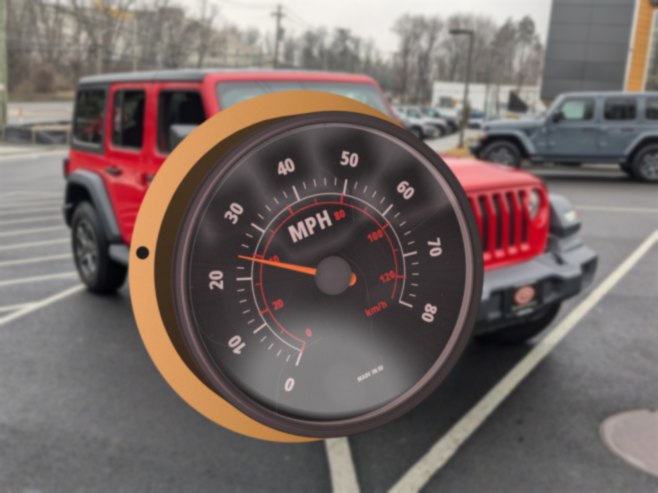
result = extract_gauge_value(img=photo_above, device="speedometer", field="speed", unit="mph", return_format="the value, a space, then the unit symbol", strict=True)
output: 24 mph
